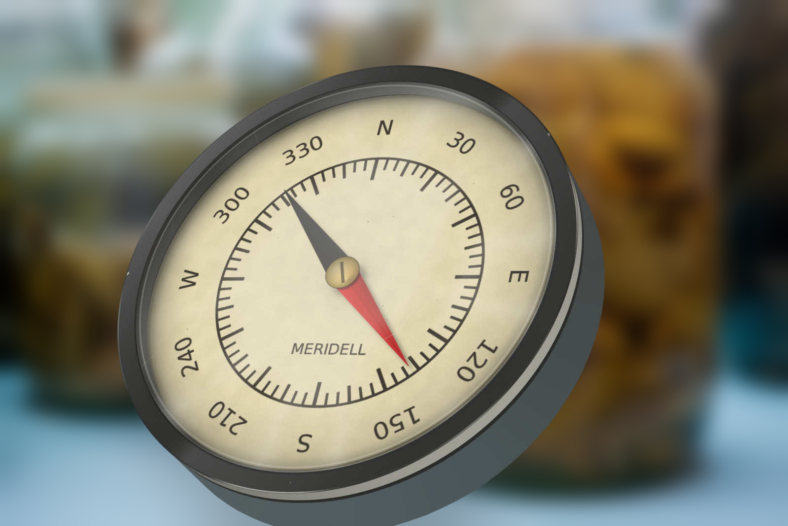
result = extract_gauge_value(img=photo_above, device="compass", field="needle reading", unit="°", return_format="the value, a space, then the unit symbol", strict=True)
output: 137.5 °
